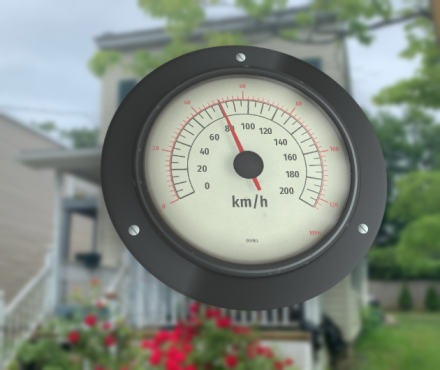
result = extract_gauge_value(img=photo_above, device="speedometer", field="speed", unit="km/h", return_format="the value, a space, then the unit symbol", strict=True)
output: 80 km/h
